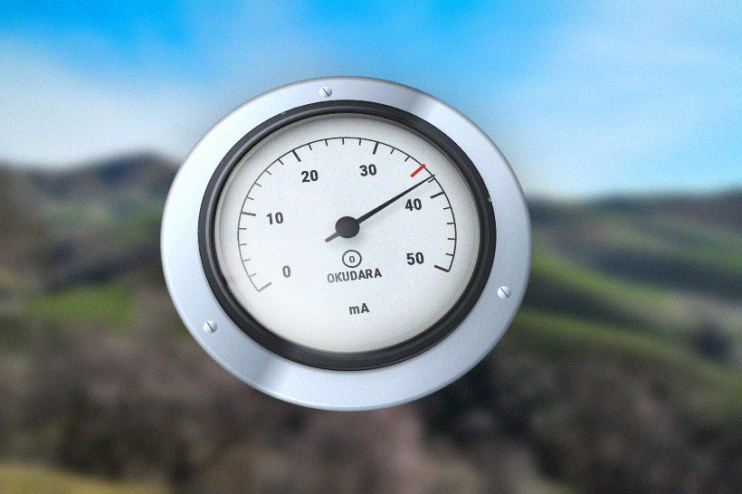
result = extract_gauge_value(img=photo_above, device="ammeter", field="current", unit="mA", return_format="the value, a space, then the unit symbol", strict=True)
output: 38 mA
